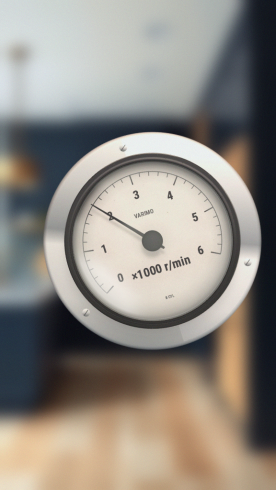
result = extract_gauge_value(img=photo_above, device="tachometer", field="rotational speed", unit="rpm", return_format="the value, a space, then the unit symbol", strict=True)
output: 2000 rpm
